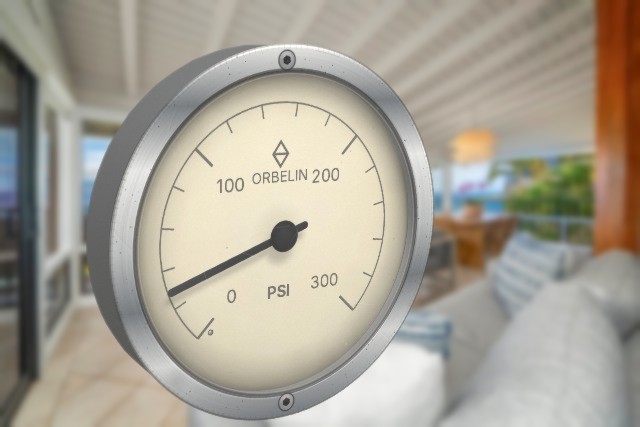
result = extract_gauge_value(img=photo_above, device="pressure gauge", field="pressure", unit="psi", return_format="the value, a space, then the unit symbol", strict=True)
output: 30 psi
